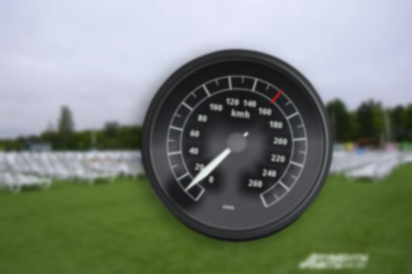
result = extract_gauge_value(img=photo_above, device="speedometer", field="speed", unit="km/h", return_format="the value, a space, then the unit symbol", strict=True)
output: 10 km/h
